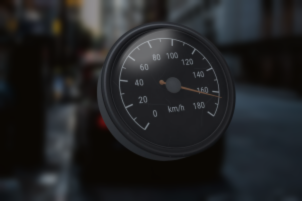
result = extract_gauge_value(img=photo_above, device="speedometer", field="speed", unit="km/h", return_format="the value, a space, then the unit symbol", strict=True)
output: 165 km/h
